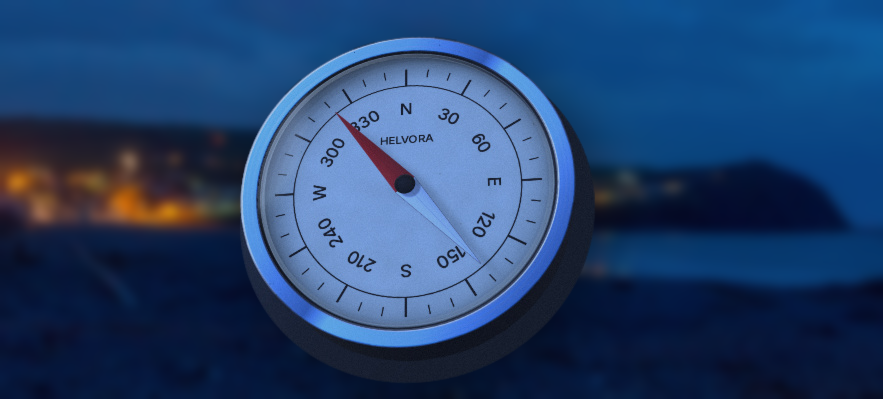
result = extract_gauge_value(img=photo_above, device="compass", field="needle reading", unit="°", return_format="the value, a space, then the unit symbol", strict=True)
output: 320 °
